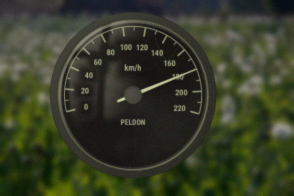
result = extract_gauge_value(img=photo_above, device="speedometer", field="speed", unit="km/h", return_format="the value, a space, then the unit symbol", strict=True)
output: 180 km/h
